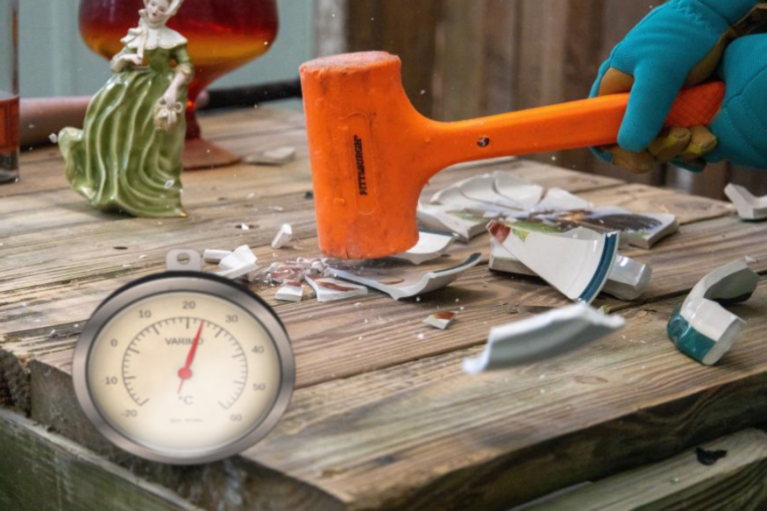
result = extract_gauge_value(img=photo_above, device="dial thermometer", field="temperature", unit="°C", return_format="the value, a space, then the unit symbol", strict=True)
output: 24 °C
